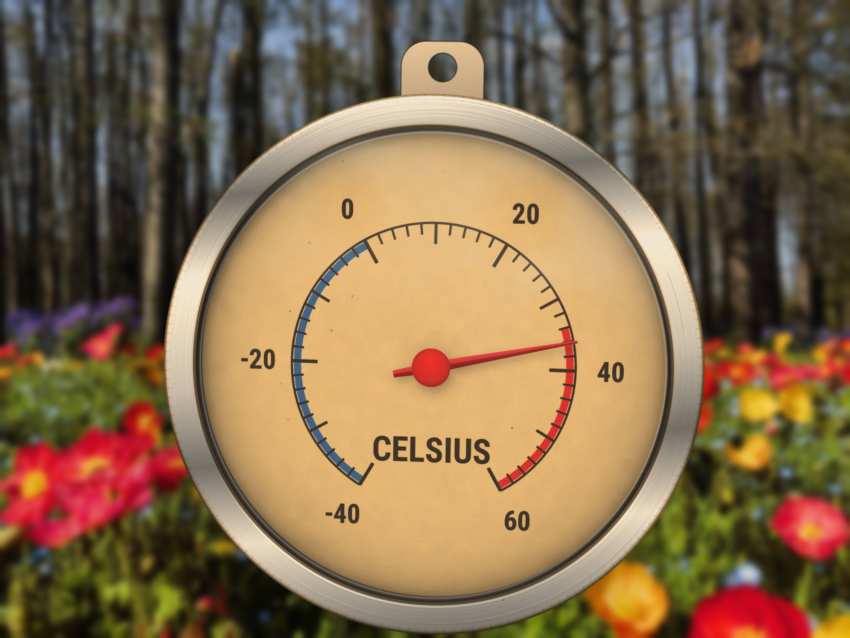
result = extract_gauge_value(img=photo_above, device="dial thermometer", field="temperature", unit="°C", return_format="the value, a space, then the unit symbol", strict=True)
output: 36 °C
